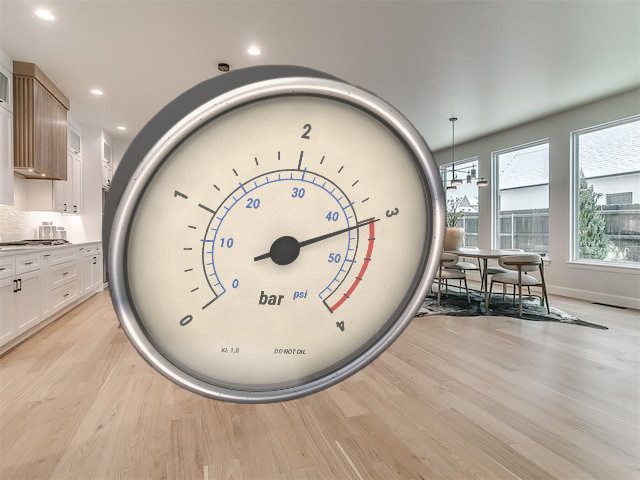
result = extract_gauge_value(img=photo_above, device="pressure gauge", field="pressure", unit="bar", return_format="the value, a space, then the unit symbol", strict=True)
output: 3 bar
